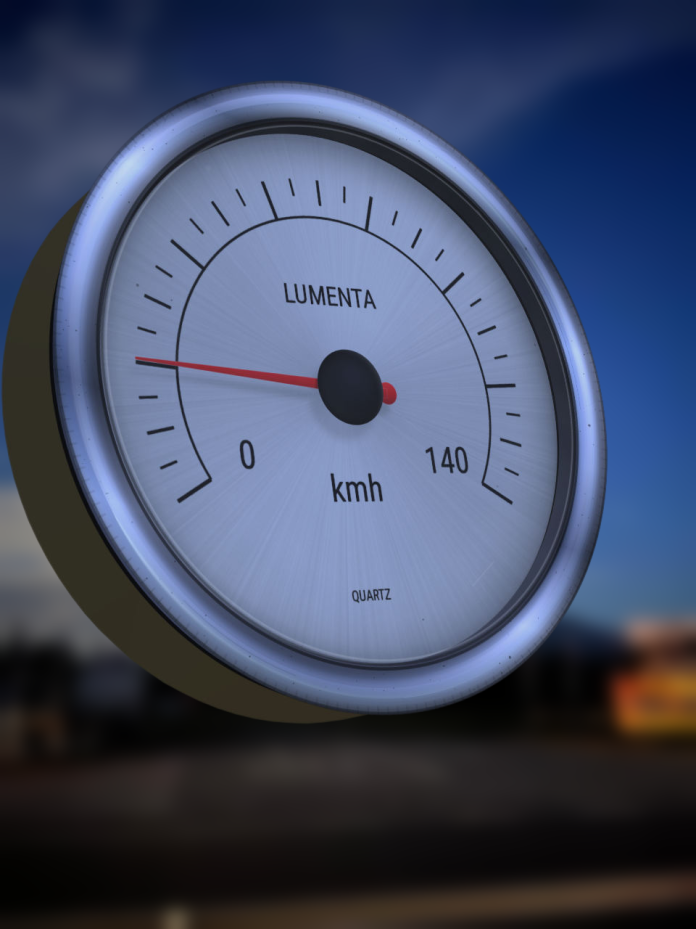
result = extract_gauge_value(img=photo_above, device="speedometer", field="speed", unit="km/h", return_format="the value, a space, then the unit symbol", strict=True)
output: 20 km/h
